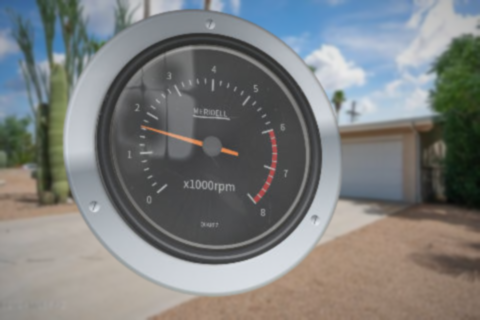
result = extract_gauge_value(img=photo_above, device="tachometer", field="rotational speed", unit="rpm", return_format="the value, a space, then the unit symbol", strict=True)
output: 1600 rpm
